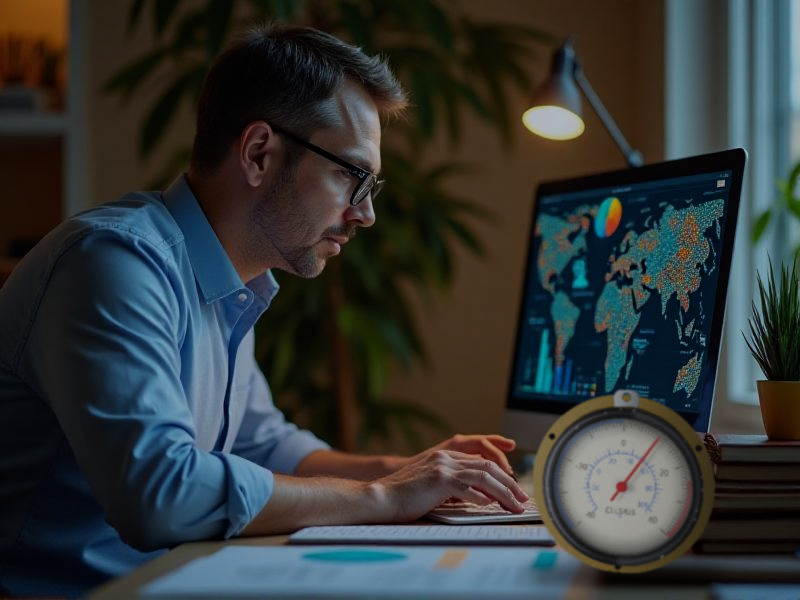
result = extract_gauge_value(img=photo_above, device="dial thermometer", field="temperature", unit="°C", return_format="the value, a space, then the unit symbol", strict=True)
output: 10 °C
